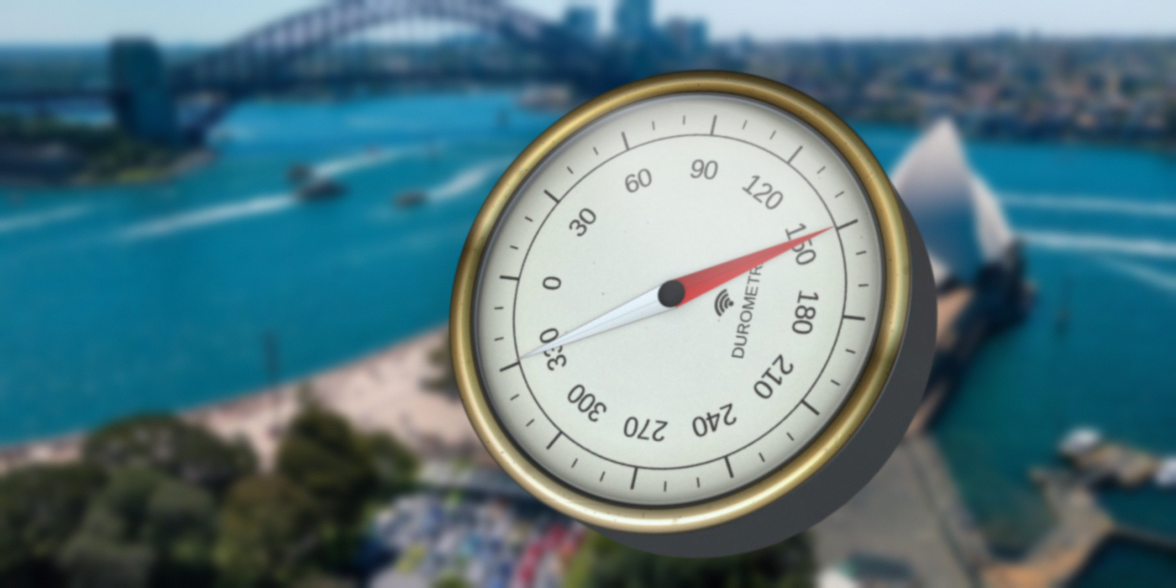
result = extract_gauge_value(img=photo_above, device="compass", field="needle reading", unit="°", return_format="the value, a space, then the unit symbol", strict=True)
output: 150 °
